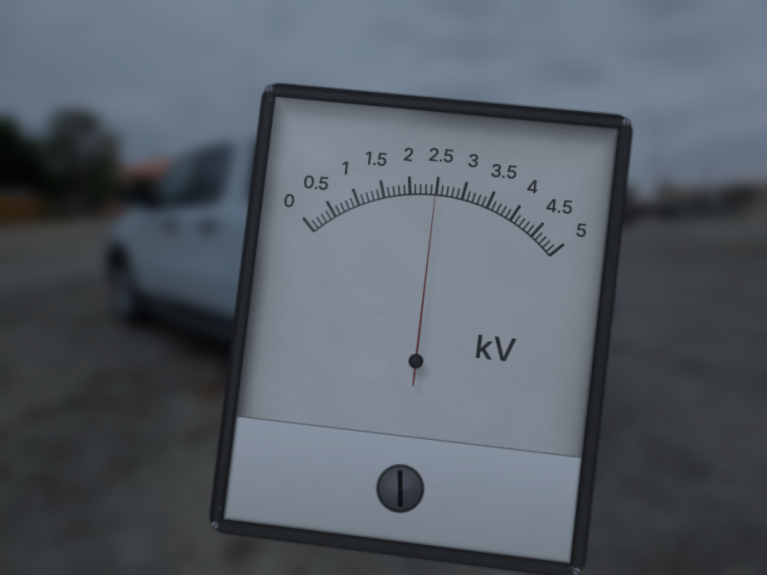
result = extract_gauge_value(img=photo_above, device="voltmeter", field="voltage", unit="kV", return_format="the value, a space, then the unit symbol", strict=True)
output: 2.5 kV
